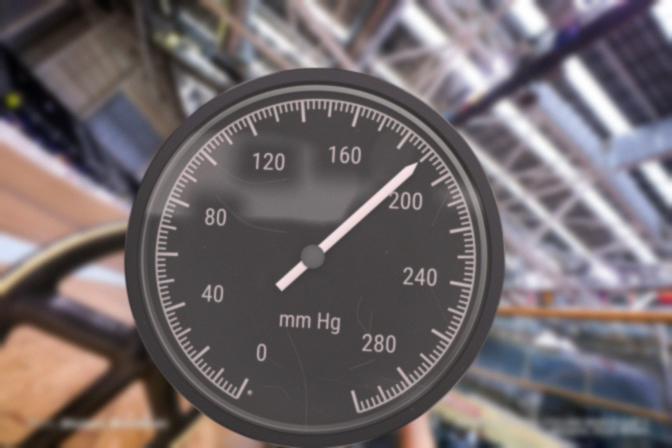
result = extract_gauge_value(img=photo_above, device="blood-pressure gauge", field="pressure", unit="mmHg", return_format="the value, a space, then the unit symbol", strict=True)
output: 190 mmHg
